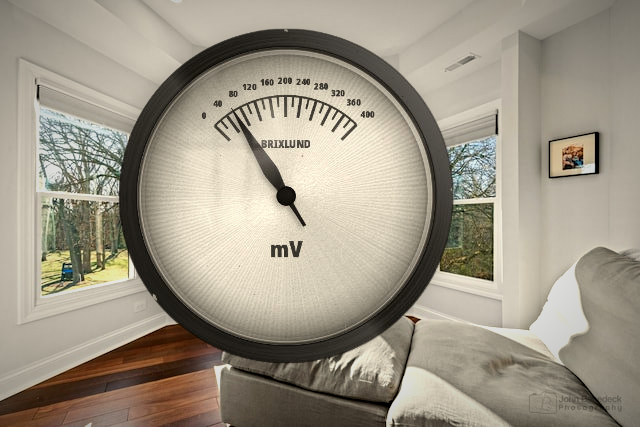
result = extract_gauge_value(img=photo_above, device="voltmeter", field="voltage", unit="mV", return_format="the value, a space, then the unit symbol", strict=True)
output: 60 mV
